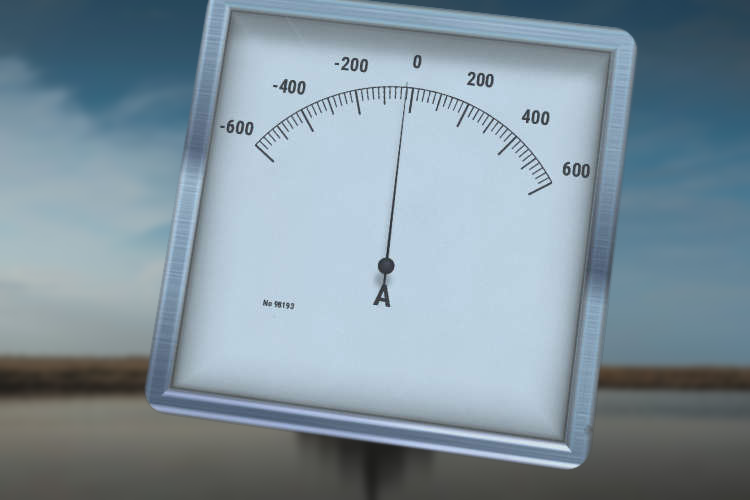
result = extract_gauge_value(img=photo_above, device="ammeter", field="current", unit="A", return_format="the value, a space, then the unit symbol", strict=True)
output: -20 A
